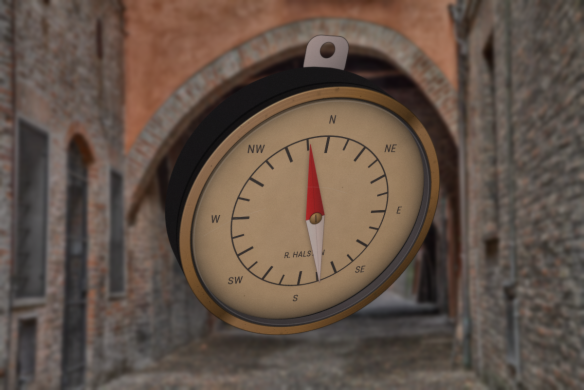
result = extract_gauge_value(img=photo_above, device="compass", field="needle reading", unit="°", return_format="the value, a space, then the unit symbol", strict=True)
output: 345 °
